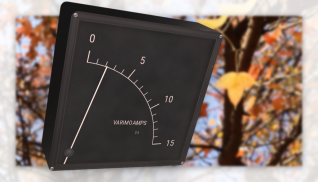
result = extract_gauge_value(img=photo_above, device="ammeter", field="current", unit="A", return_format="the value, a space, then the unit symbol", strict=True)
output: 2 A
